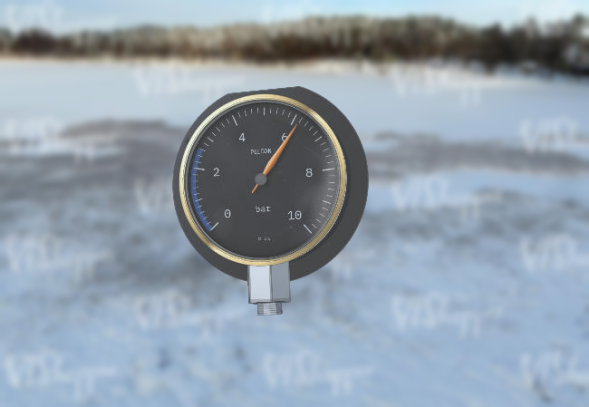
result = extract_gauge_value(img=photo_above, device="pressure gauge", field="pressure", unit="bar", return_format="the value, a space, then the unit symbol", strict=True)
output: 6.2 bar
